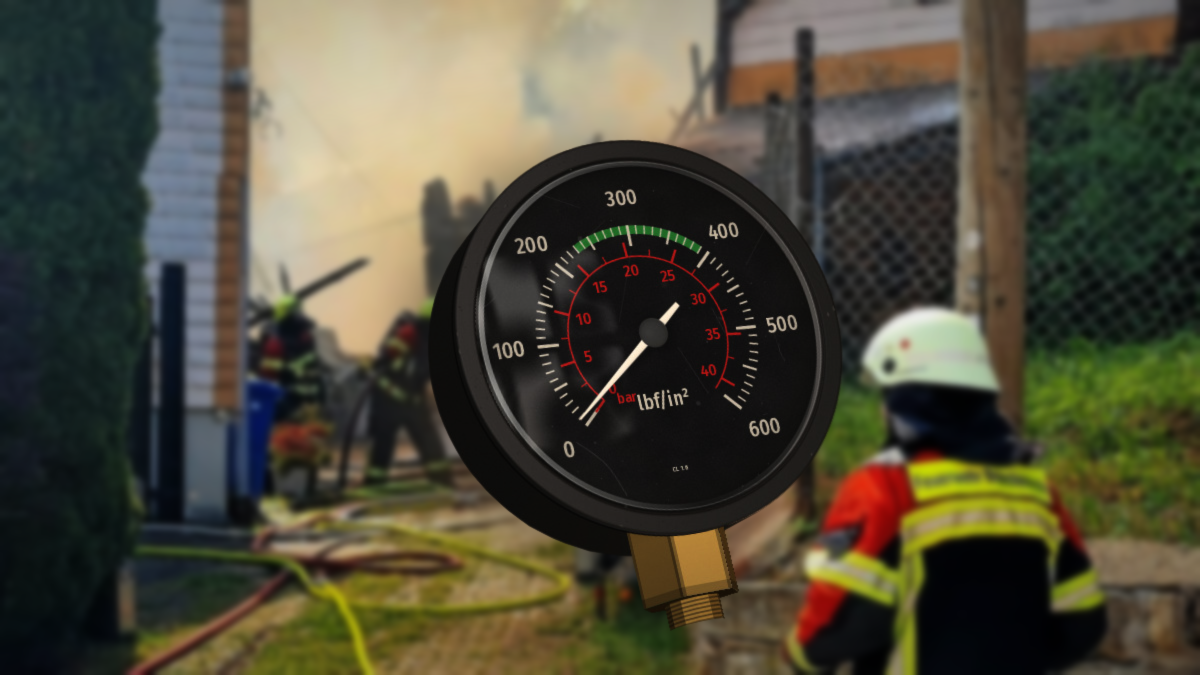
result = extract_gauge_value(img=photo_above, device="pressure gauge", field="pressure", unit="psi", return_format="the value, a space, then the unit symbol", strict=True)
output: 10 psi
